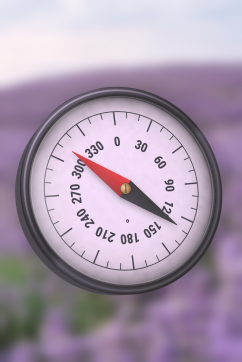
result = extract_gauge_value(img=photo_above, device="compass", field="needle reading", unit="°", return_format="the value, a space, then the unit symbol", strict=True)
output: 310 °
